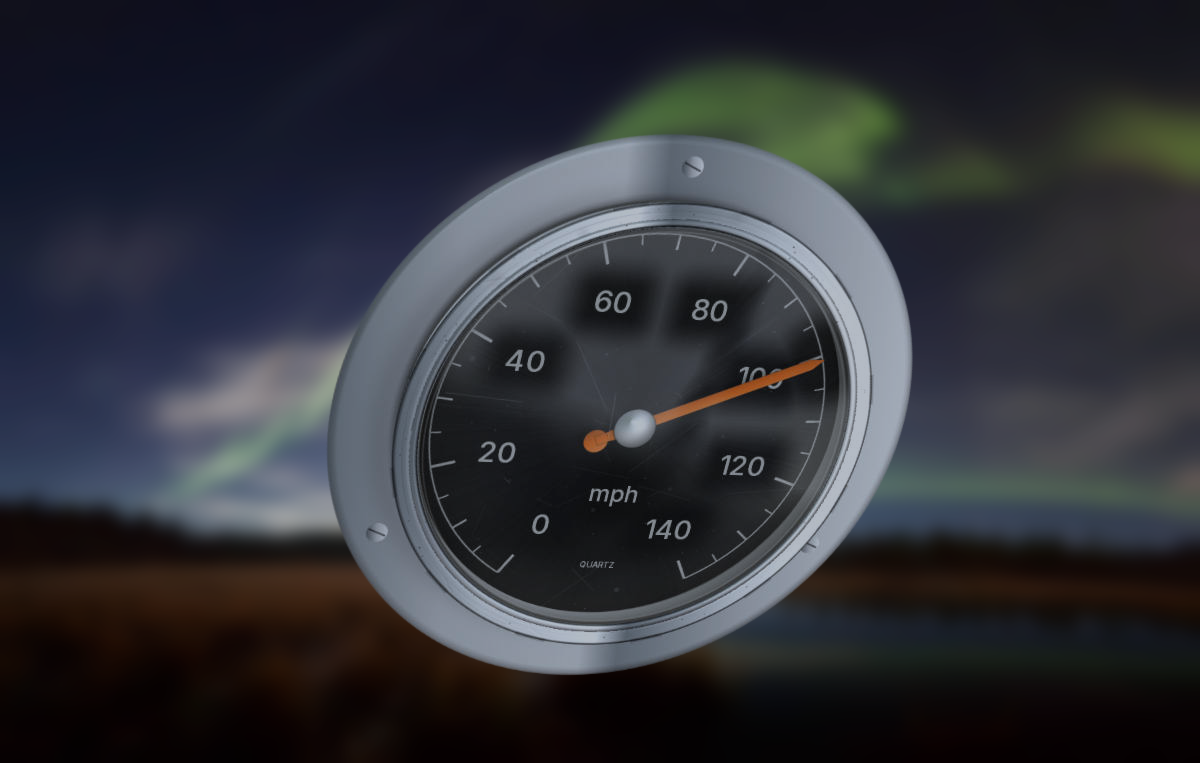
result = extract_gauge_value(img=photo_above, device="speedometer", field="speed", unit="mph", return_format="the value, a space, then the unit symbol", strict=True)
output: 100 mph
